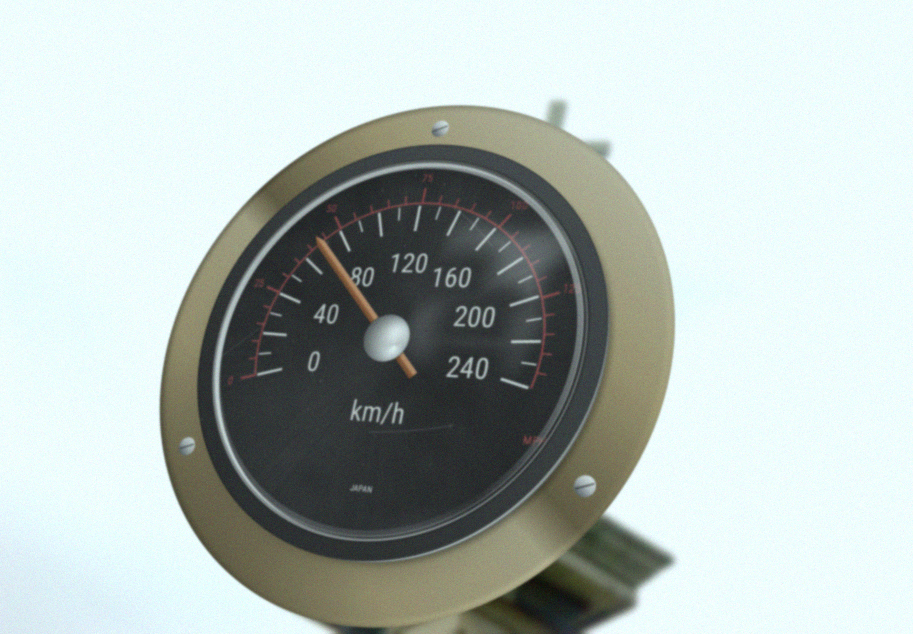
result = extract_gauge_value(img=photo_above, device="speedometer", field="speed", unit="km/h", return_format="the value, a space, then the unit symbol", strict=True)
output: 70 km/h
